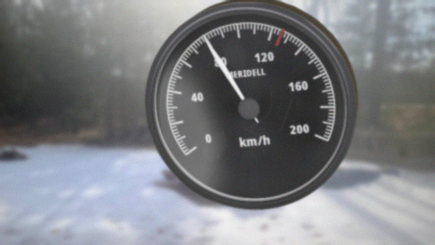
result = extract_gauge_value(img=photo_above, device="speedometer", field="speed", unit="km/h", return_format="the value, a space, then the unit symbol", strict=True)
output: 80 km/h
